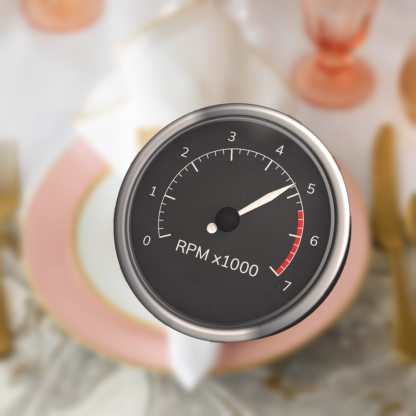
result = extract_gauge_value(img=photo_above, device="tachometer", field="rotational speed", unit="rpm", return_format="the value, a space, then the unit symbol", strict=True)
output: 4800 rpm
